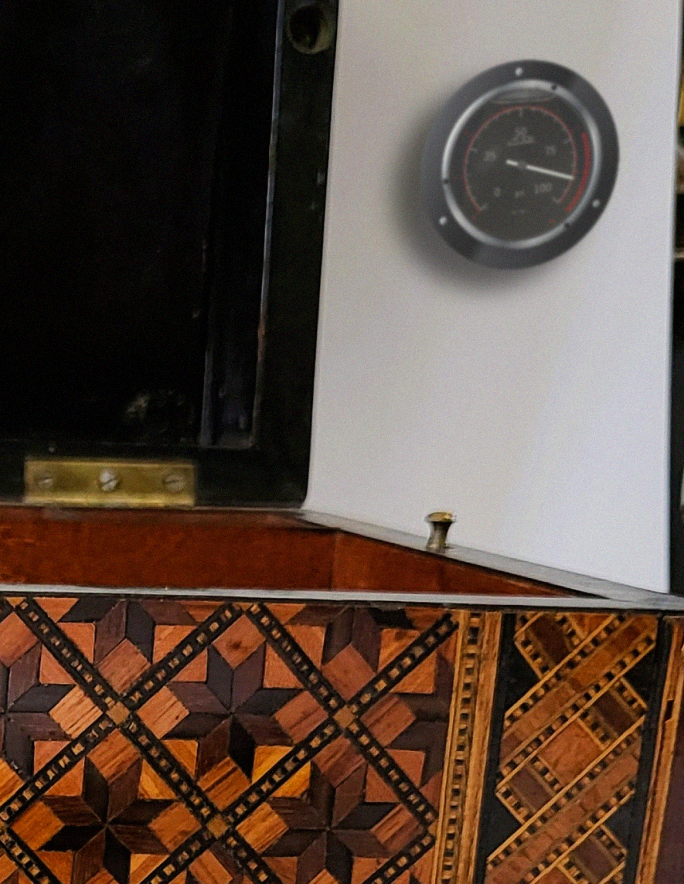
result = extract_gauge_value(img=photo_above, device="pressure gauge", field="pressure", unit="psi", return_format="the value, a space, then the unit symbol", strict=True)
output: 90 psi
